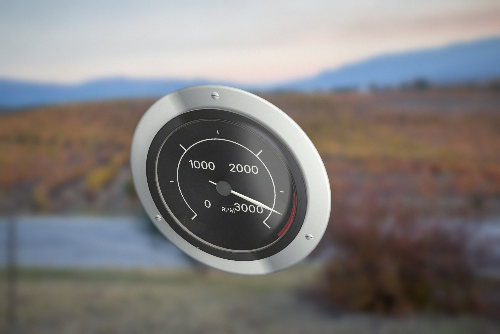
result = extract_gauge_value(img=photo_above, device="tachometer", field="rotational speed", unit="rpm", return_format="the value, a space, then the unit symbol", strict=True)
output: 2750 rpm
